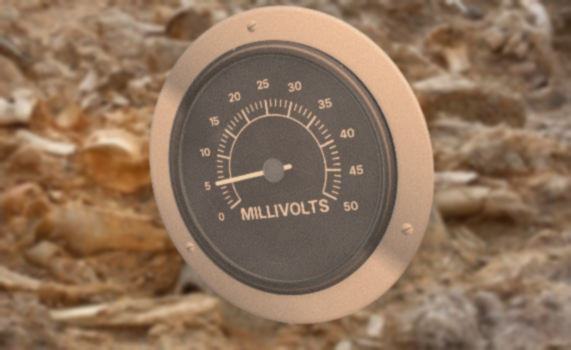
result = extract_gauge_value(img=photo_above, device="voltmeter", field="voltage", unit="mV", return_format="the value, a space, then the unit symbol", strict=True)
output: 5 mV
